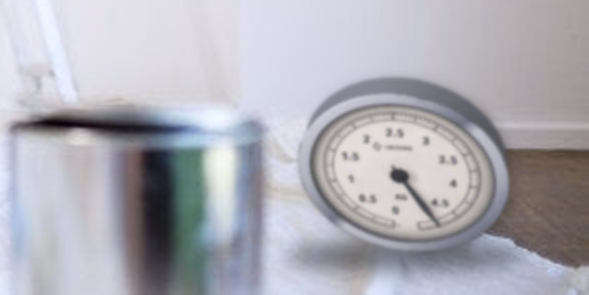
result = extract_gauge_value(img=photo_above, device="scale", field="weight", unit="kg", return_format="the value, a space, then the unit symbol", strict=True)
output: 4.75 kg
